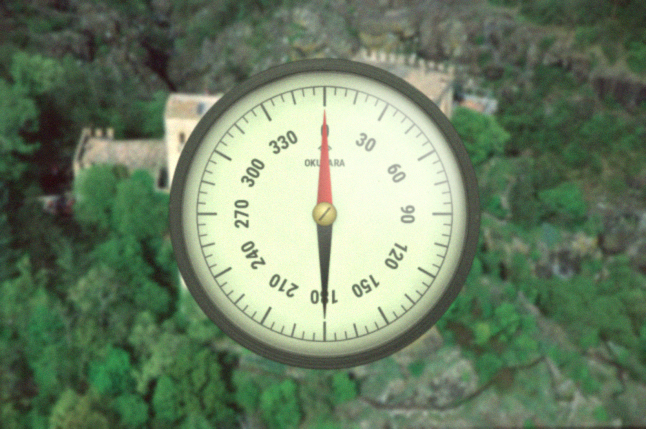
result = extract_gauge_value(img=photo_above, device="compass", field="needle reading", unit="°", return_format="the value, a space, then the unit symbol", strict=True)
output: 0 °
